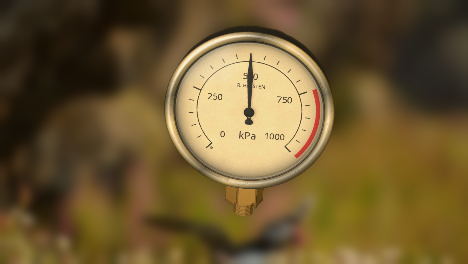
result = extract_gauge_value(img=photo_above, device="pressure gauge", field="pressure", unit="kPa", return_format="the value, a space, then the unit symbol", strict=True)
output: 500 kPa
